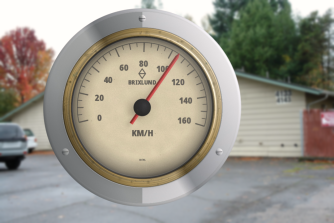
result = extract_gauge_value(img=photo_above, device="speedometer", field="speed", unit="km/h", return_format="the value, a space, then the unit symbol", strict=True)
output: 105 km/h
